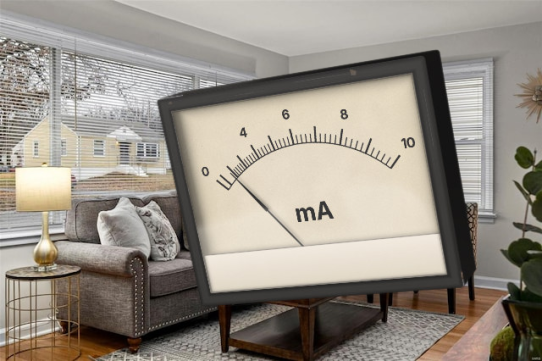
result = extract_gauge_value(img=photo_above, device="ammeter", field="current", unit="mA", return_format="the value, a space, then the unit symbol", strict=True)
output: 2 mA
